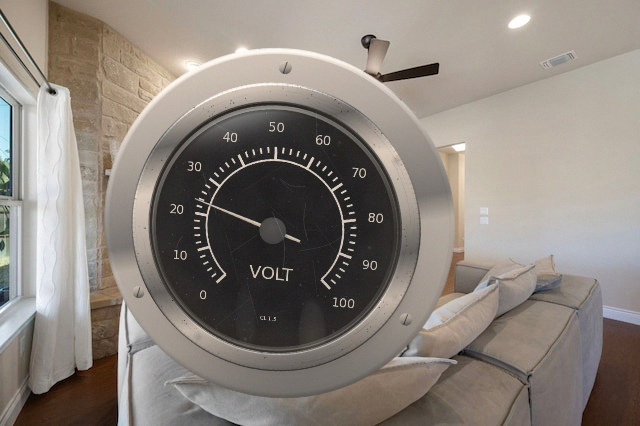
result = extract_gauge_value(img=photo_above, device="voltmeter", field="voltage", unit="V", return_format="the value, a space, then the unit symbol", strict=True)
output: 24 V
